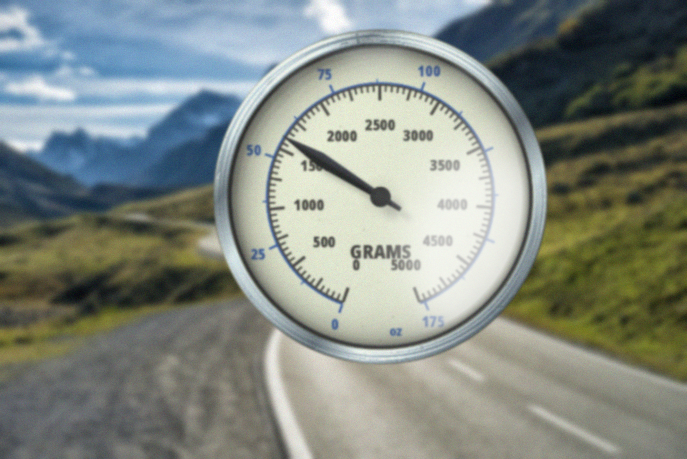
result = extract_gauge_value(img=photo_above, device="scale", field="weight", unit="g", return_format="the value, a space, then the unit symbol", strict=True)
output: 1600 g
